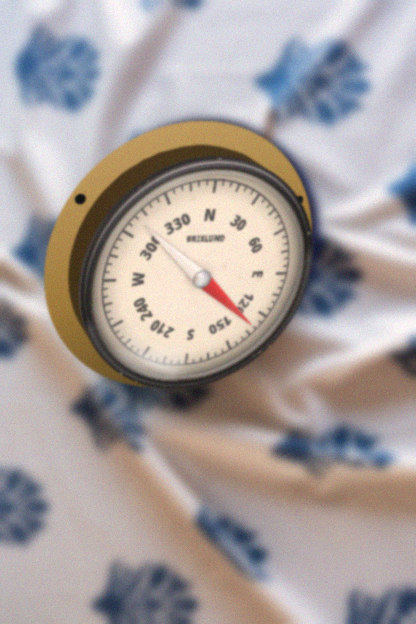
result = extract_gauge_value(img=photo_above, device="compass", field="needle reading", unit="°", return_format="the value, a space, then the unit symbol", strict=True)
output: 130 °
